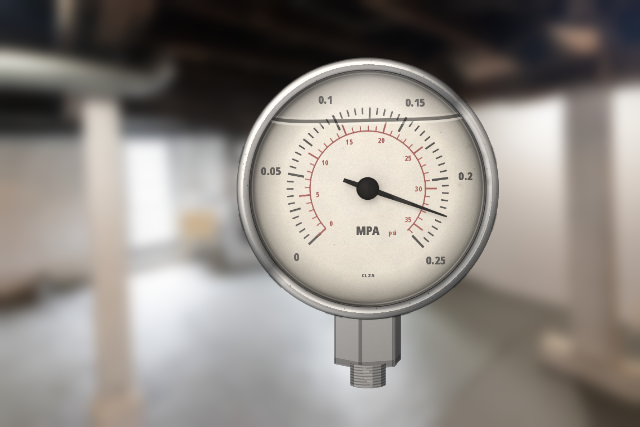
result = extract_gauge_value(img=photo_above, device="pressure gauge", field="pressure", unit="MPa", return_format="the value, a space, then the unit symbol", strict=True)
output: 0.225 MPa
